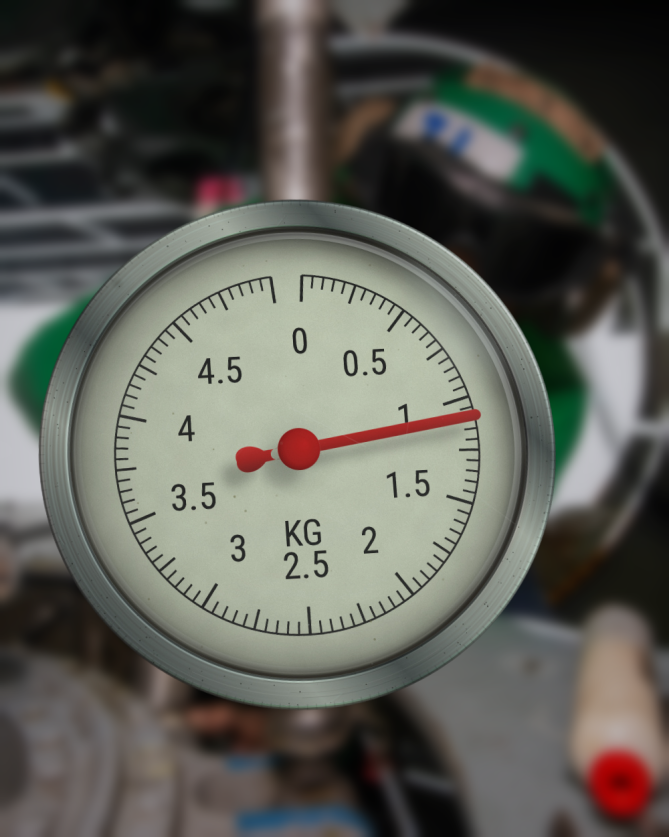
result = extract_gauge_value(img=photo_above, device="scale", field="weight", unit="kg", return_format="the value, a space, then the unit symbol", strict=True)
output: 1.1 kg
